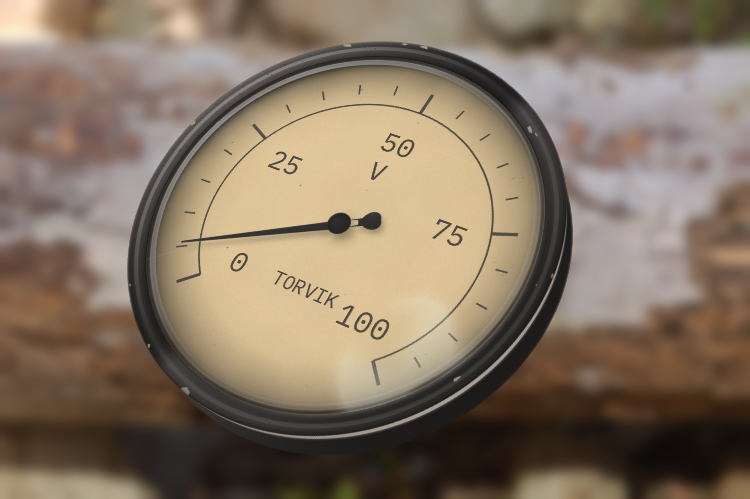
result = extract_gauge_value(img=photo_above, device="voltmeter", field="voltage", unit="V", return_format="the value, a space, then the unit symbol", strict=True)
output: 5 V
